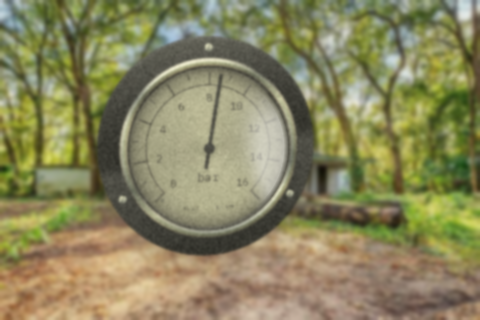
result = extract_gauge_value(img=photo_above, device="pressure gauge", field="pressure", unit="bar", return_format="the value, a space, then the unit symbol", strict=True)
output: 8.5 bar
